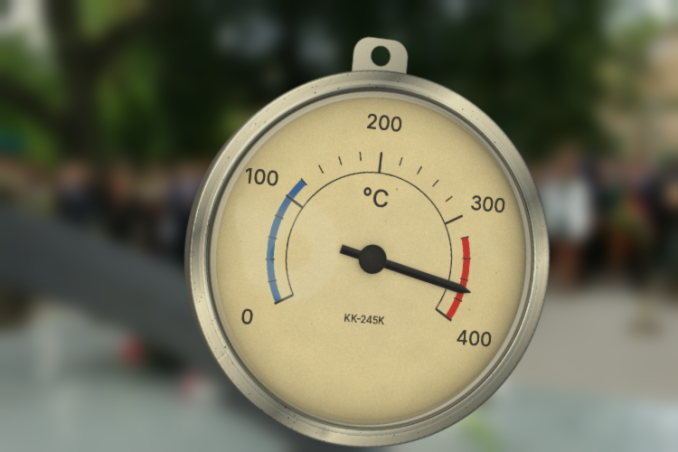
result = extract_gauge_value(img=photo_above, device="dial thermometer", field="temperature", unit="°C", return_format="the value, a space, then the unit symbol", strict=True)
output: 370 °C
